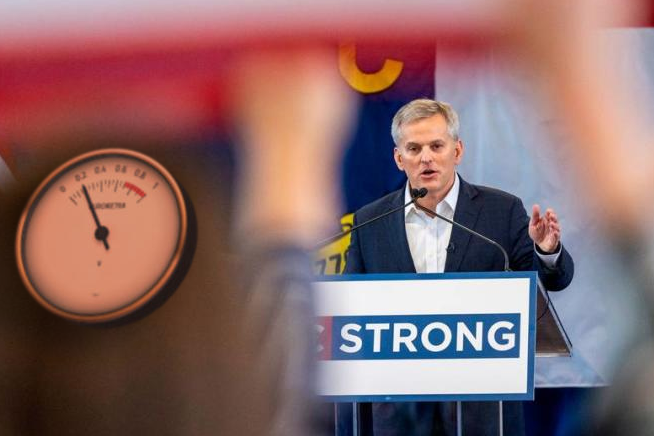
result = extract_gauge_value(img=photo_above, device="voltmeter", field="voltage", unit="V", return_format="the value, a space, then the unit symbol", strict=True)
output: 0.2 V
